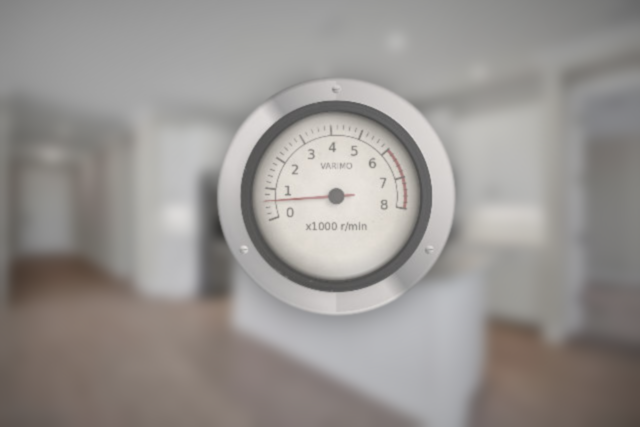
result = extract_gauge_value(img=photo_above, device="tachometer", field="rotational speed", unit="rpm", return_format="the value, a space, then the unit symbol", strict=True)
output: 600 rpm
